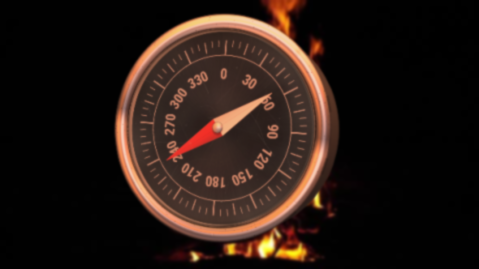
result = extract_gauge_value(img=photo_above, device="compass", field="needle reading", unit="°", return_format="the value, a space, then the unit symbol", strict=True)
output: 235 °
